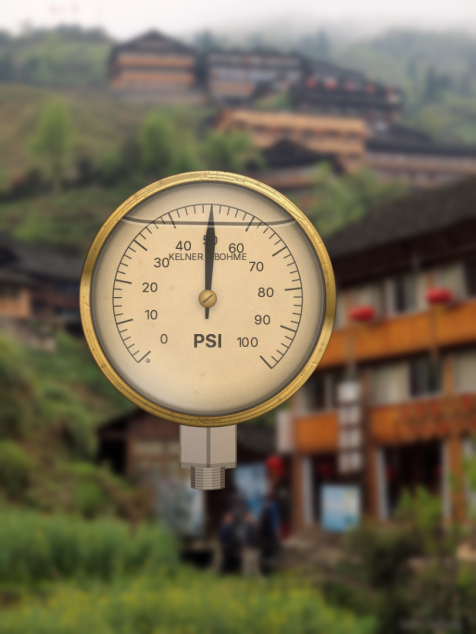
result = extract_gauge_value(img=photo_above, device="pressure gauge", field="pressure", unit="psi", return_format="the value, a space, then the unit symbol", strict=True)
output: 50 psi
